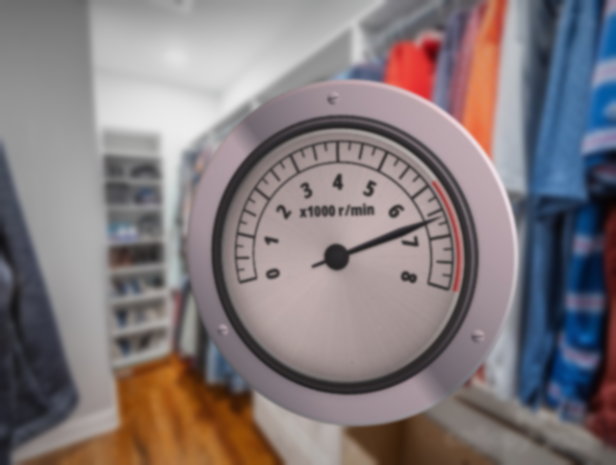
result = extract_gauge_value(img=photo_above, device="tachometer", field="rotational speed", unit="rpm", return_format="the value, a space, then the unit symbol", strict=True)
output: 6625 rpm
